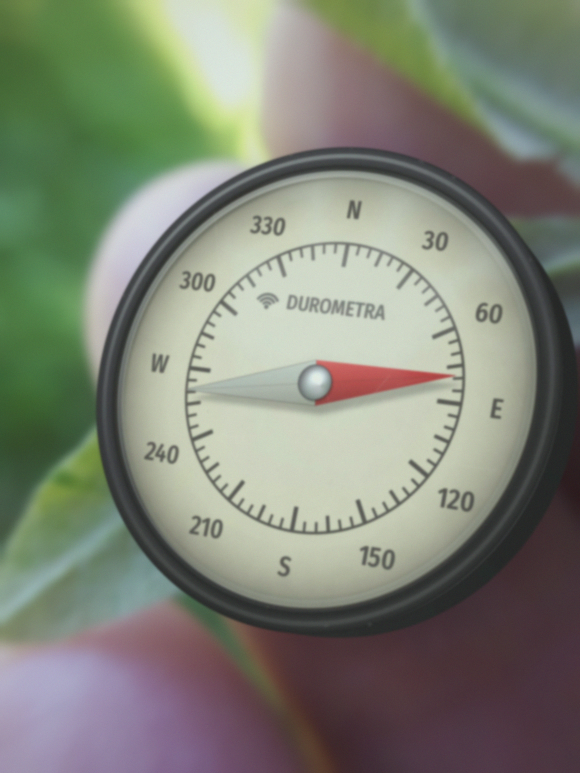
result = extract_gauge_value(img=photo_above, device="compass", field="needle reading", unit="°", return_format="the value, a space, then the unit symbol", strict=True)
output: 80 °
